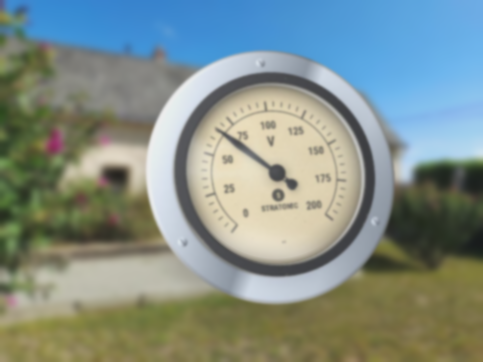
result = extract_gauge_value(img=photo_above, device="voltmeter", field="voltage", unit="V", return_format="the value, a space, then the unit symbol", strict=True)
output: 65 V
